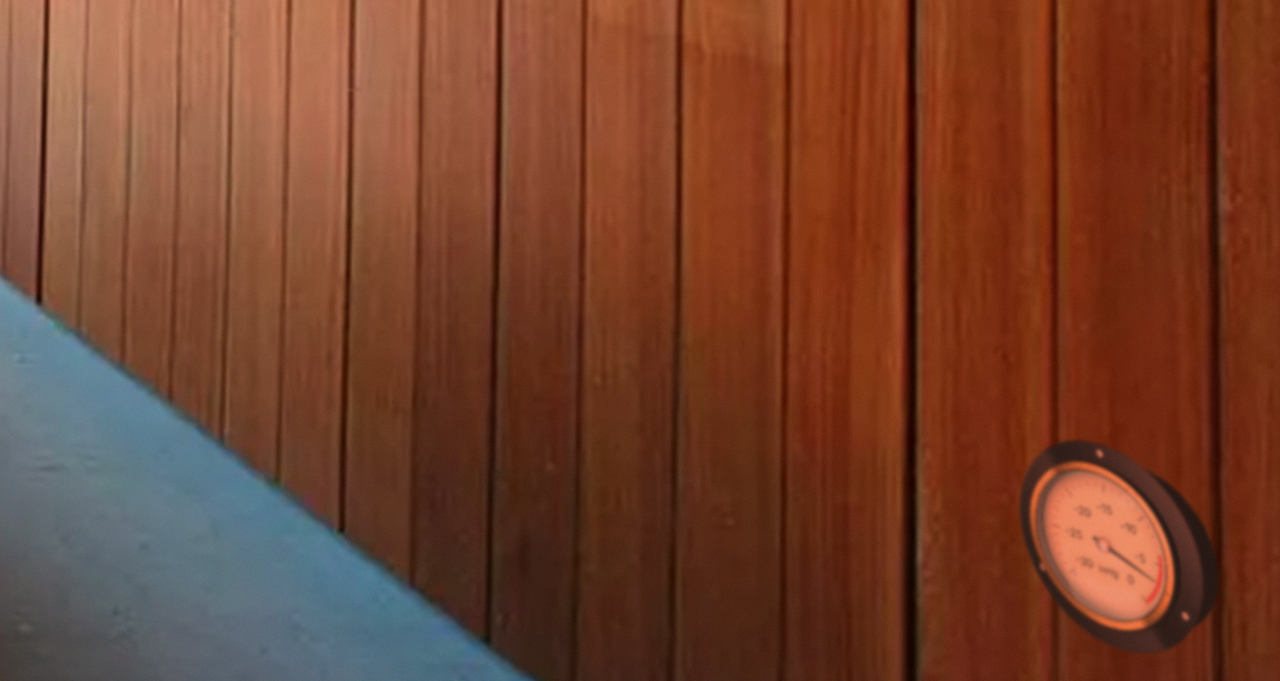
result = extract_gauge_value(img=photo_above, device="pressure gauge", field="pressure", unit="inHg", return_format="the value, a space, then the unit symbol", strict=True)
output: -3 inHg
